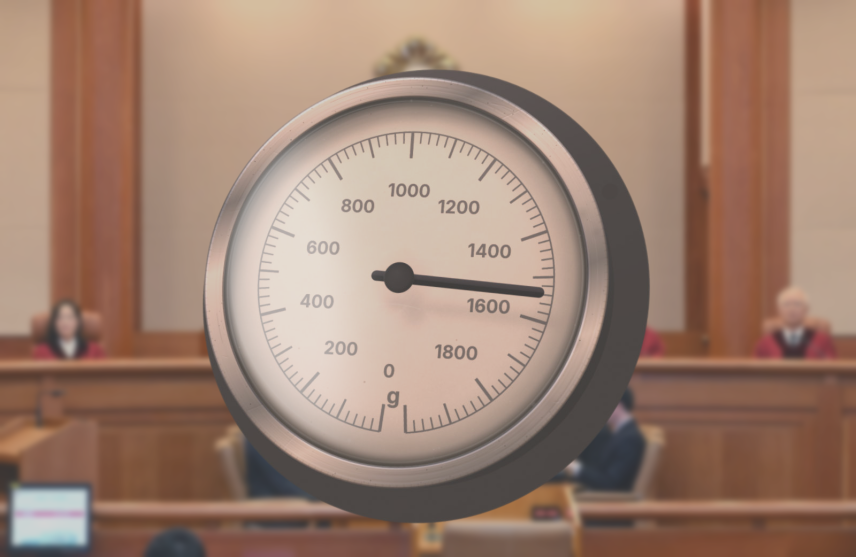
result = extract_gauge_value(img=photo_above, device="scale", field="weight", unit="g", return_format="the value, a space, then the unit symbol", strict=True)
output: 1540 g
